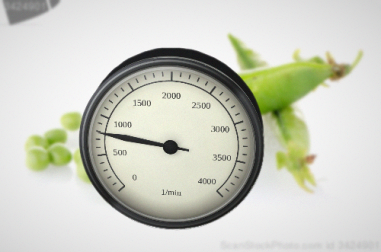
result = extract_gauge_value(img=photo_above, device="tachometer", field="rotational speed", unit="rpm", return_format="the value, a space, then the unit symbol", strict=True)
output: 800 rpm
